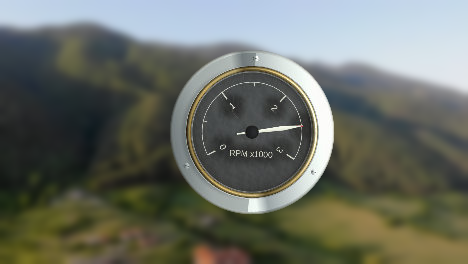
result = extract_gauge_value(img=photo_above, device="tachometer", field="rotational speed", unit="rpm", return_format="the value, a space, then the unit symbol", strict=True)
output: 2500 rpm
